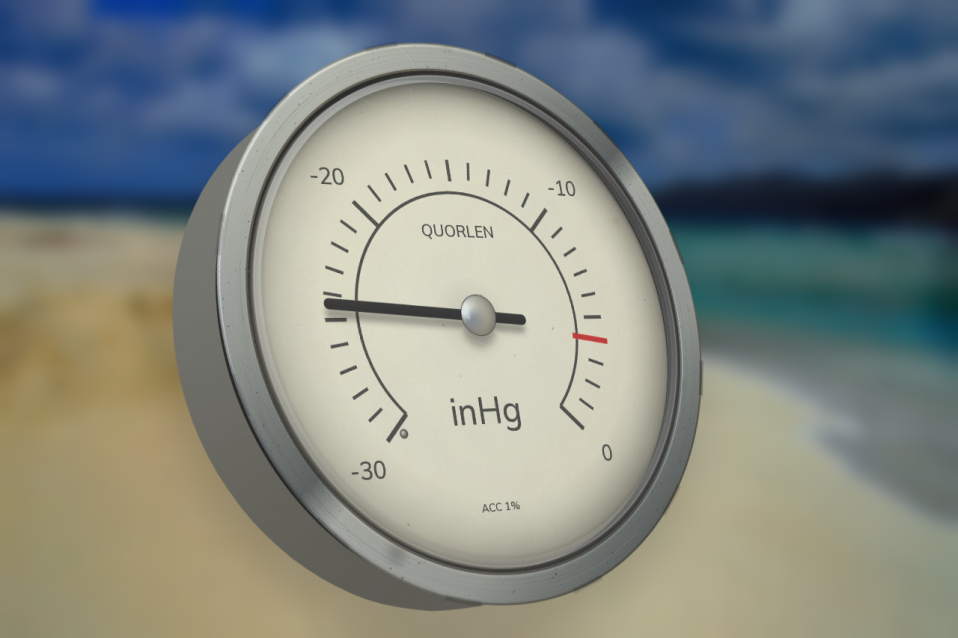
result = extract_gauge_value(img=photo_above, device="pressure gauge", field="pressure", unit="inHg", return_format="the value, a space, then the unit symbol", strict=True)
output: -24.5 inHg
